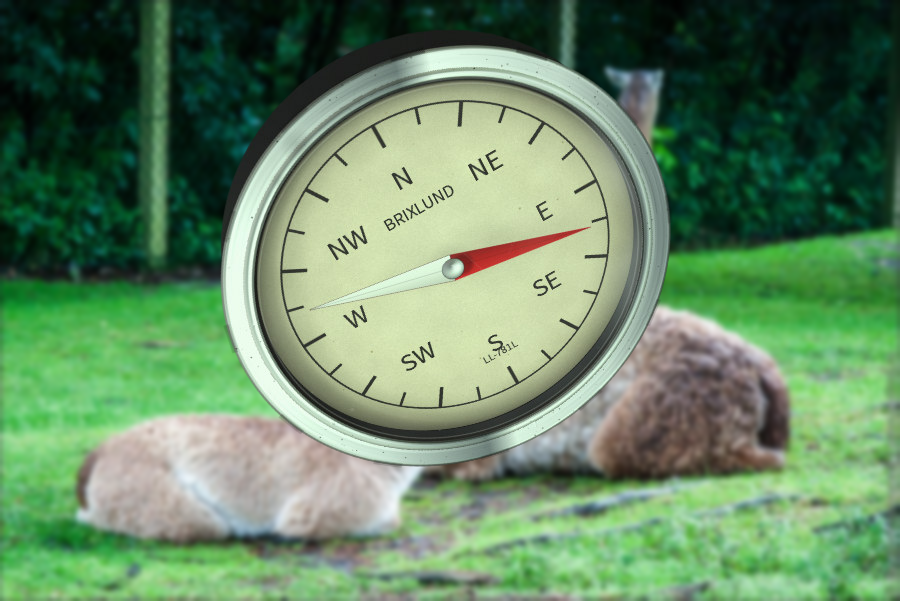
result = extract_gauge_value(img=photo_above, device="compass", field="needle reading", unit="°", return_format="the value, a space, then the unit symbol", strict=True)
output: 105 °
